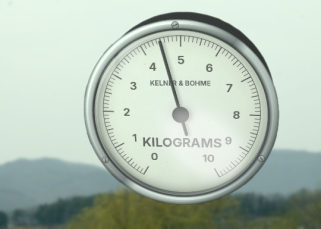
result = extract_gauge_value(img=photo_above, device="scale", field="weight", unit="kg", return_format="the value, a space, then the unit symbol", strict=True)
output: 4.5 kg
